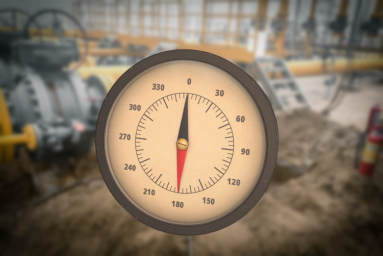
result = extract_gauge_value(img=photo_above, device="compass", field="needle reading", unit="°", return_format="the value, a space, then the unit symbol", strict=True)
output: 180 °
